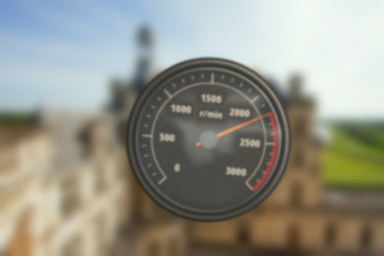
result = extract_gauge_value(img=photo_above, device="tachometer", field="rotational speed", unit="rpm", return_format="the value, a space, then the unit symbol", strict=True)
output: 2200 rpm
